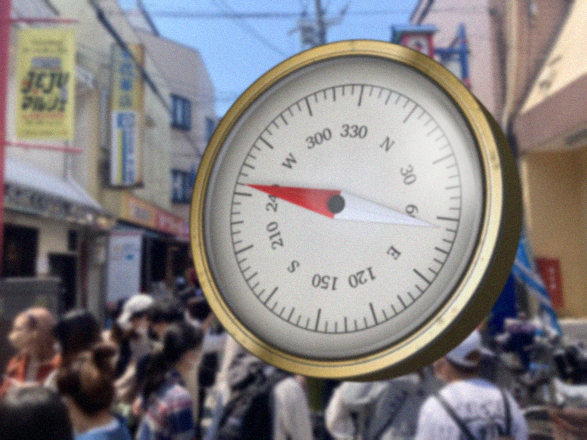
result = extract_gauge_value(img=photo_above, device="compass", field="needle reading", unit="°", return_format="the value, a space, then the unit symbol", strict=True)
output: 245 °
